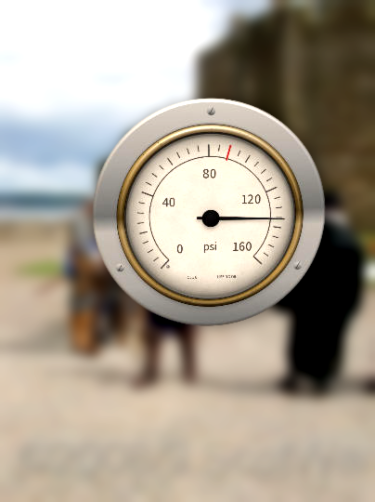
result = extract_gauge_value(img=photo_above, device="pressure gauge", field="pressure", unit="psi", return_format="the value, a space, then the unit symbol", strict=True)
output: 135 psi
